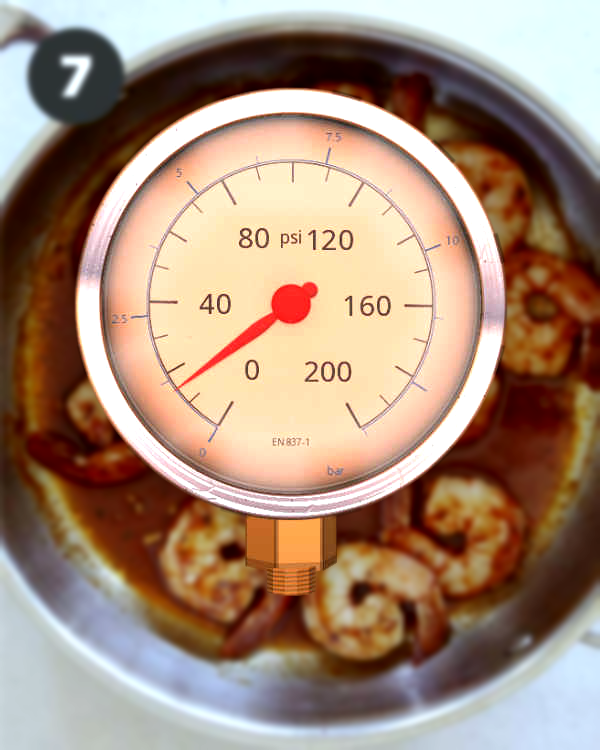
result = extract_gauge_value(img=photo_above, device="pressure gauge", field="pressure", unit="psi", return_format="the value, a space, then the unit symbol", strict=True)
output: 15 psi
